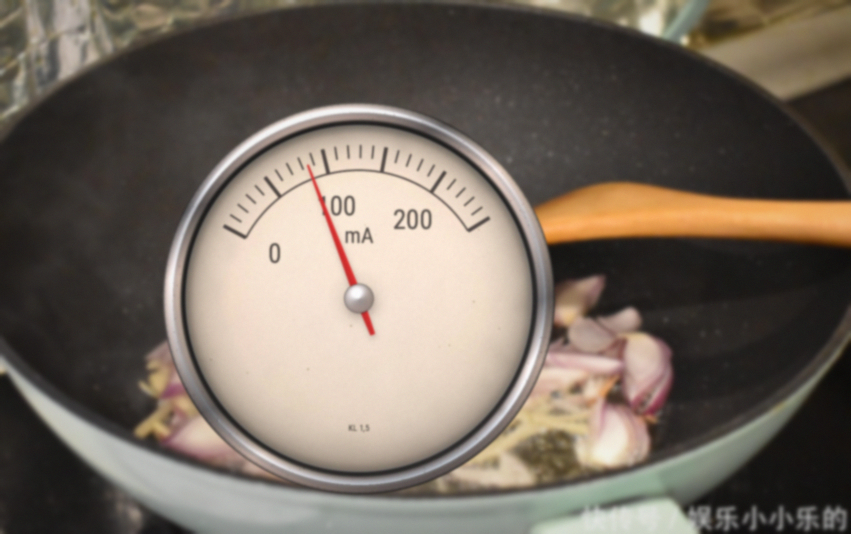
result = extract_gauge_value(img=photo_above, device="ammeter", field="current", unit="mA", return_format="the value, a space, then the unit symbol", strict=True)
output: 85 mA
